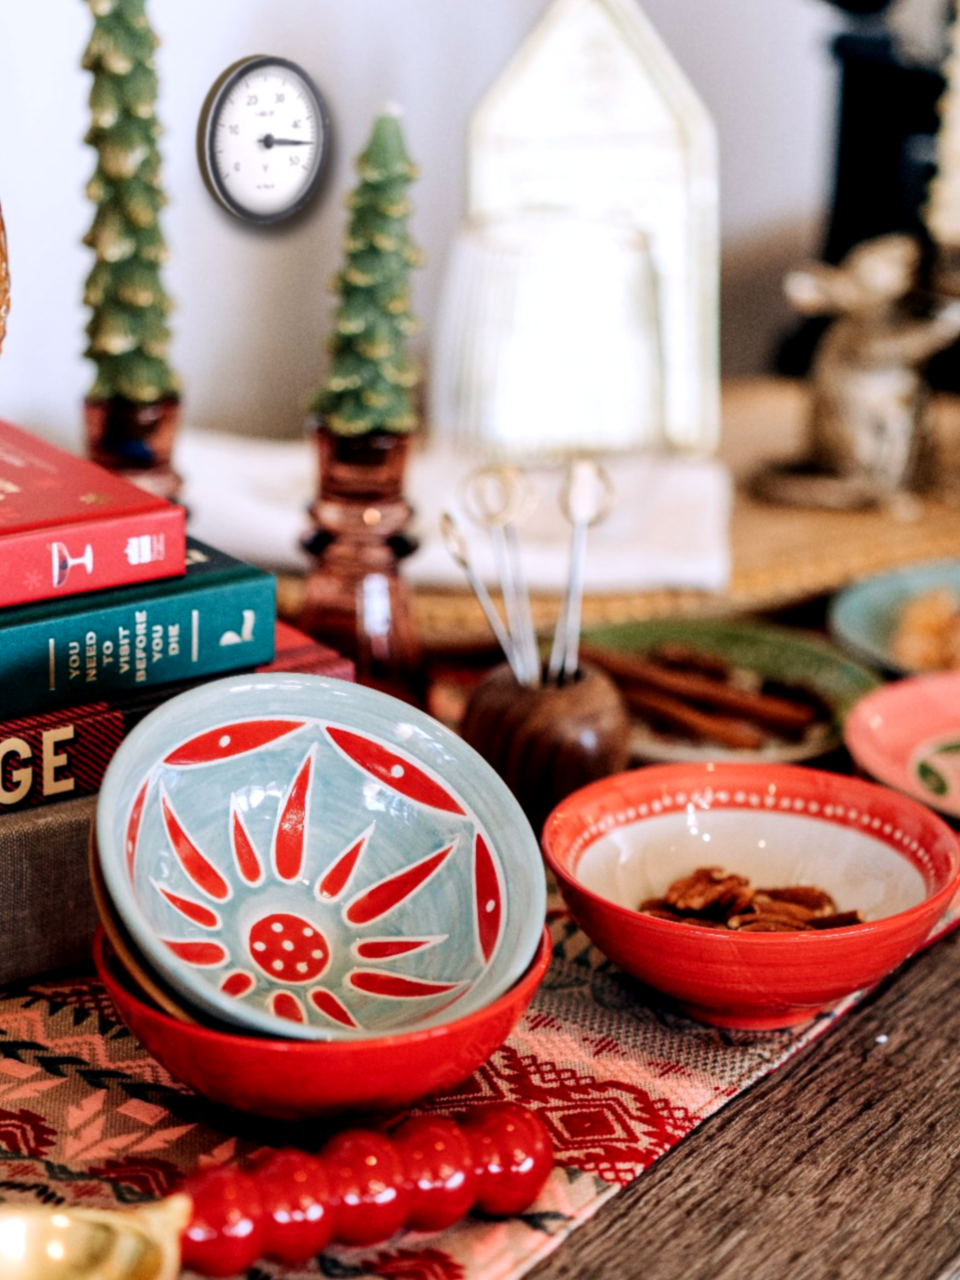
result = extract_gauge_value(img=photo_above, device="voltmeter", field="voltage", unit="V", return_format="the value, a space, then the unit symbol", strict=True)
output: 45 V
